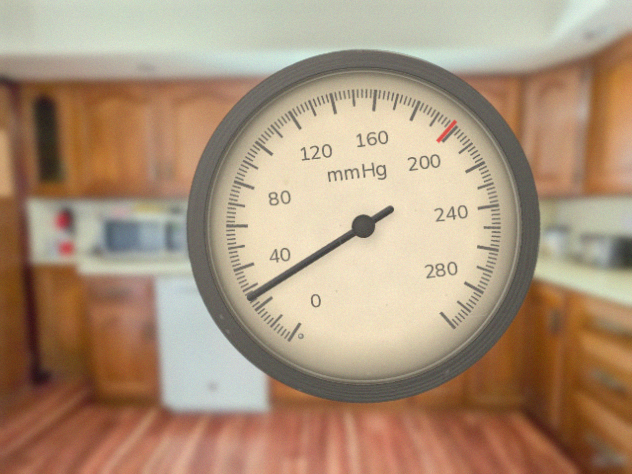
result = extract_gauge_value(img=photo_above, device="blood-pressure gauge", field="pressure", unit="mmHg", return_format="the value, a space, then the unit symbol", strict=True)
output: 26 mmHg
